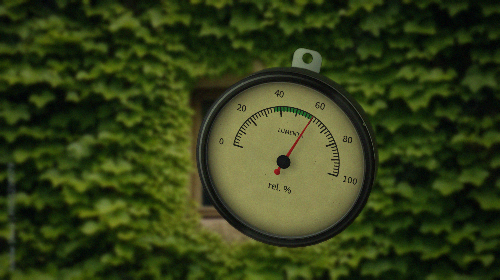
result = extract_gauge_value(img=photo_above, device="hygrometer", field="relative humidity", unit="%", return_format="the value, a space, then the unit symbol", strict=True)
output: 60 %
